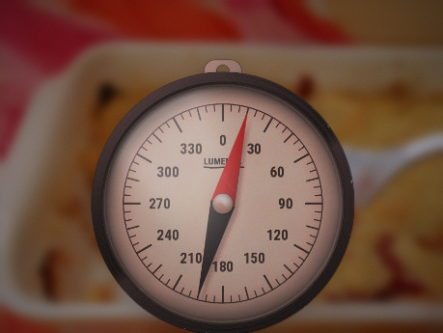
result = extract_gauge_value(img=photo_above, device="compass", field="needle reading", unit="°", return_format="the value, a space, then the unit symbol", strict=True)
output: 15 °
